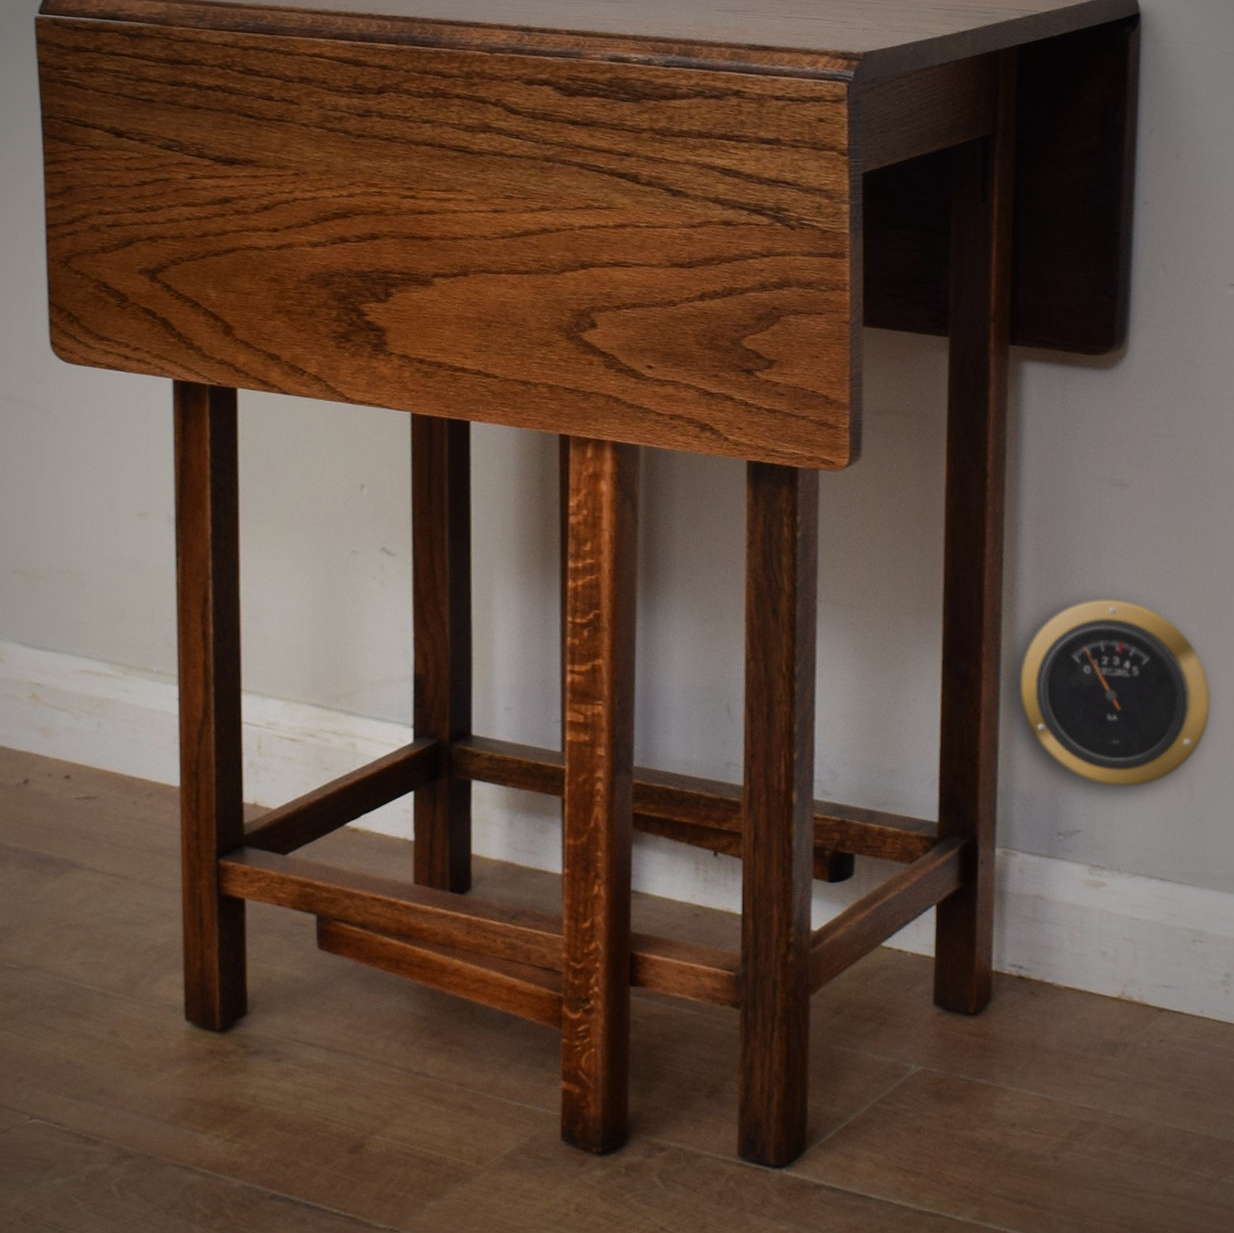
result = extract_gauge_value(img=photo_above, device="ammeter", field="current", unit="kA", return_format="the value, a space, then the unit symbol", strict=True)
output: 1 kA
